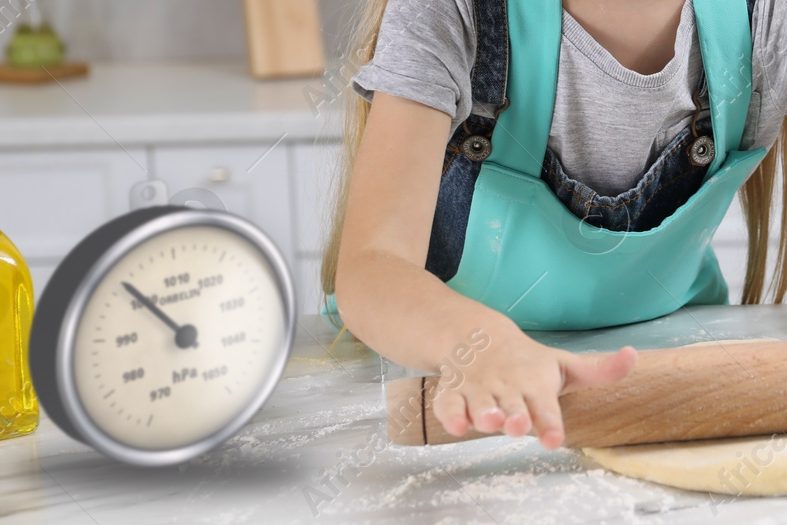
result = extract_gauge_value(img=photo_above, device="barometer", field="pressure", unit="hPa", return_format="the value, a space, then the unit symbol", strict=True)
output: 1000 hPa
